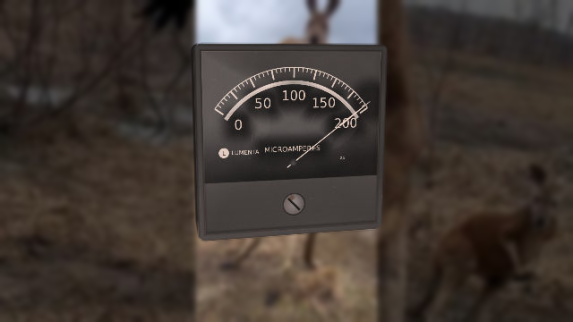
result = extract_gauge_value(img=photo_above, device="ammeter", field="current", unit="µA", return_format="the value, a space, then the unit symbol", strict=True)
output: 195 µA
